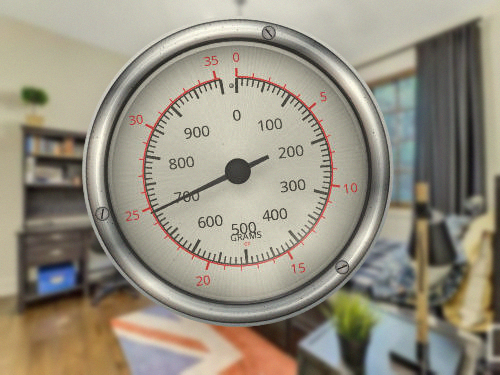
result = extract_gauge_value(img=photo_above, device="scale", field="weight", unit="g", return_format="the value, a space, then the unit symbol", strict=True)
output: 700 g
